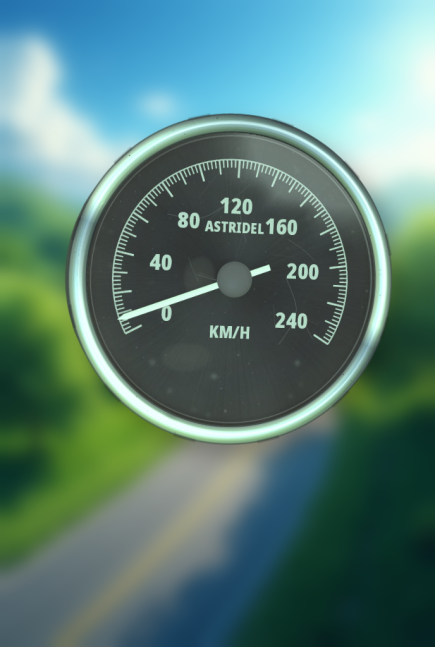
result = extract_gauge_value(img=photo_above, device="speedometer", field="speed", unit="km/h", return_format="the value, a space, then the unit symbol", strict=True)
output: 8 km/h
